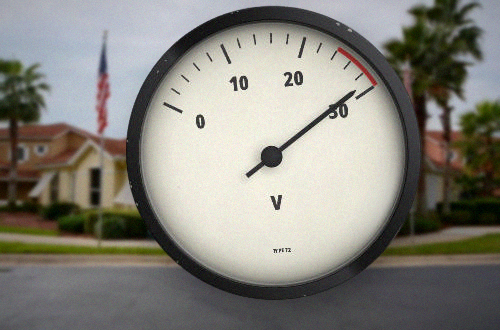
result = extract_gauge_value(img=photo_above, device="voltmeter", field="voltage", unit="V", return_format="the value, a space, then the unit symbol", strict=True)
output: 29 V
